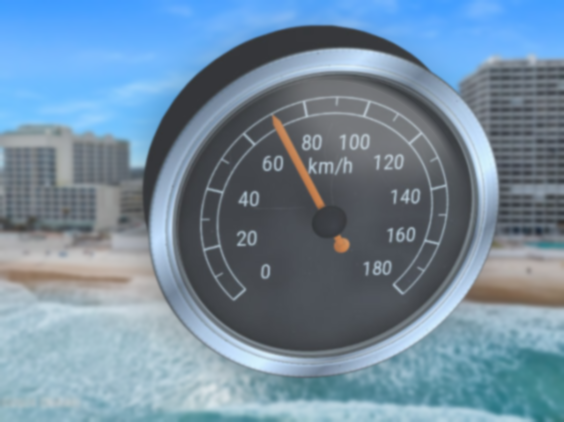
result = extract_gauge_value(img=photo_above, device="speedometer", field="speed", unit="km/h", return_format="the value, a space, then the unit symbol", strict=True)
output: 70 km/h
